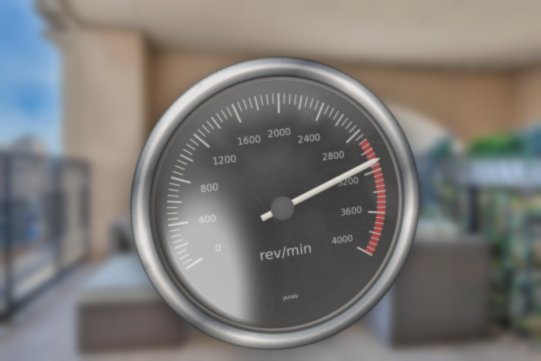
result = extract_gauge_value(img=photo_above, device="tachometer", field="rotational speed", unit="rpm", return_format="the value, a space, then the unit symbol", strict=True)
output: 3100 rpm
